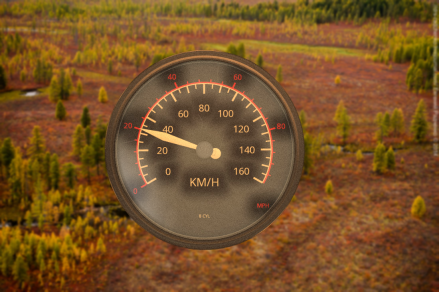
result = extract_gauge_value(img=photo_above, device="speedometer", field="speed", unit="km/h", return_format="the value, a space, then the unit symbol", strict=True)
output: 32.5 km/h
